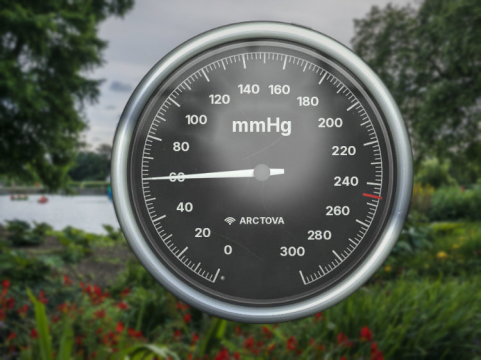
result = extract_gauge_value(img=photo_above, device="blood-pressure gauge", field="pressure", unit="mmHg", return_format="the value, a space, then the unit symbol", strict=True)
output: 60 mmHg
